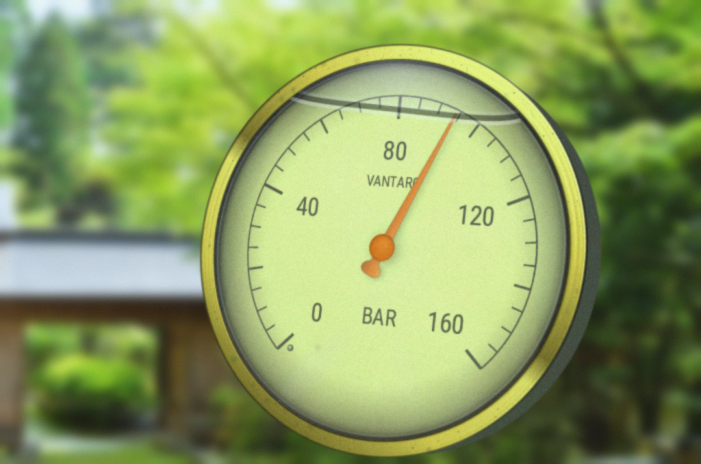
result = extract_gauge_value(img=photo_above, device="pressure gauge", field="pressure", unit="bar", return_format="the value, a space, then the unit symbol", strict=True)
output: 95 bar
